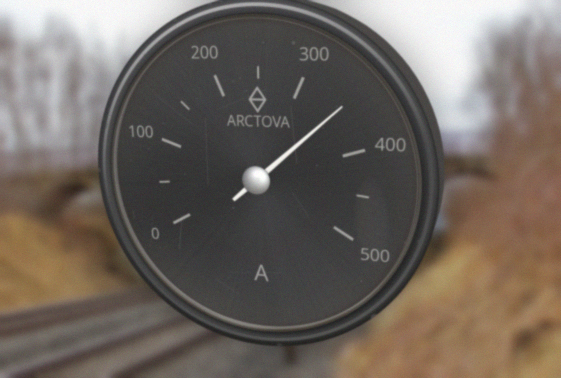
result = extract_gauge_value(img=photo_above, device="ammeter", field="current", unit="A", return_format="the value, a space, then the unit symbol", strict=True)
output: 350 A
